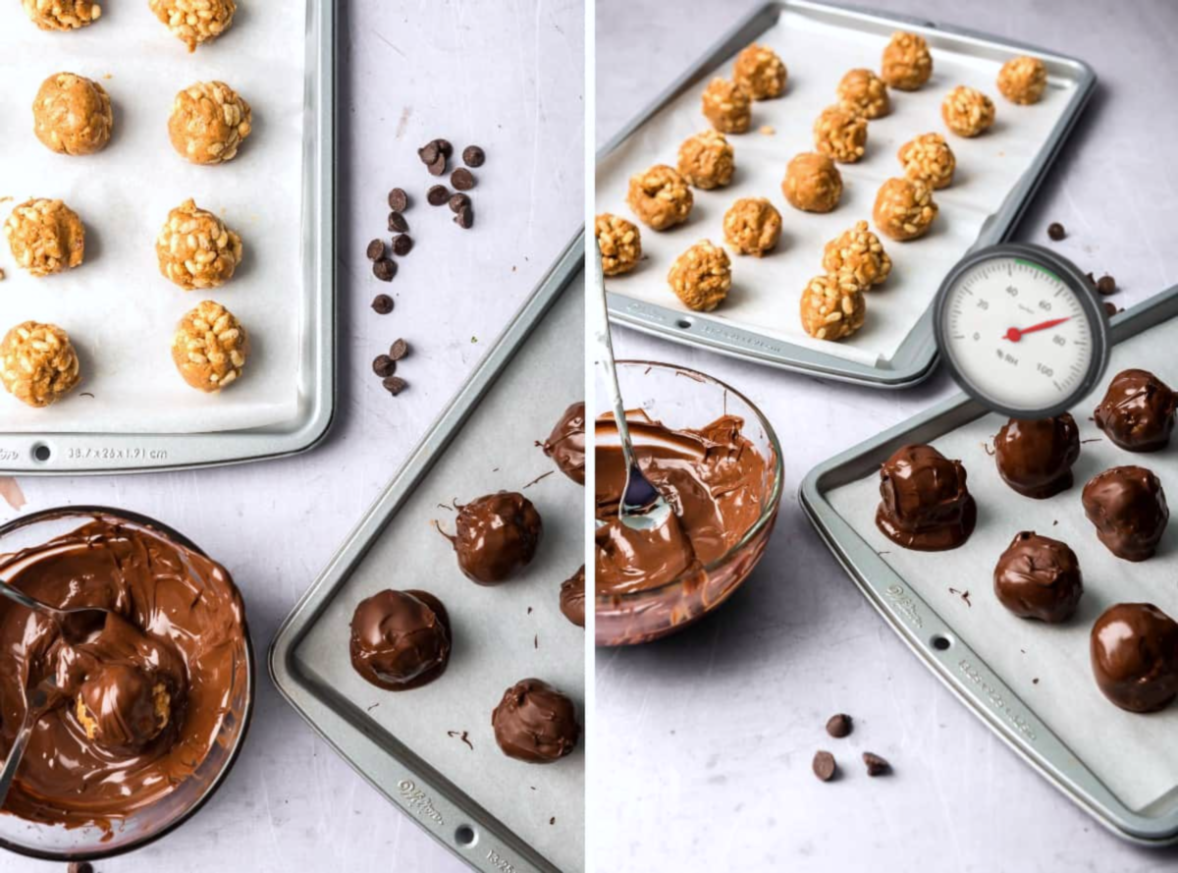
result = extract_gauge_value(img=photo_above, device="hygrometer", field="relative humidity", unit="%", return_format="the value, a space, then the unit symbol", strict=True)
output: 70 %
